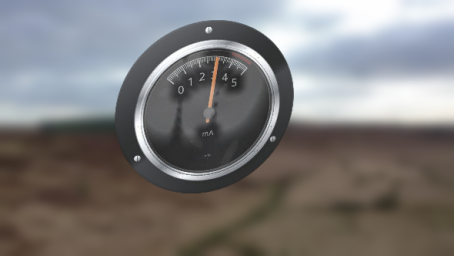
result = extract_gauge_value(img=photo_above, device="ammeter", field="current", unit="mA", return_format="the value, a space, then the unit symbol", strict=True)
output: 3 mA
